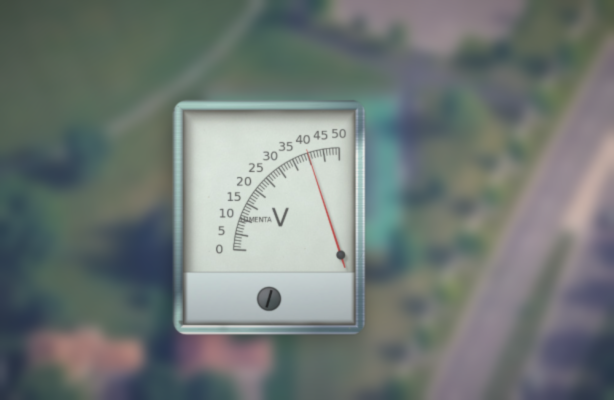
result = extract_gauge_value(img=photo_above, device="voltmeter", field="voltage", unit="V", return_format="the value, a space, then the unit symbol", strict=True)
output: 40 V
